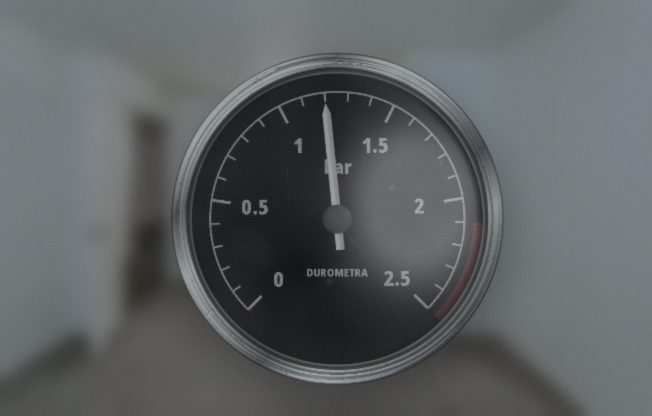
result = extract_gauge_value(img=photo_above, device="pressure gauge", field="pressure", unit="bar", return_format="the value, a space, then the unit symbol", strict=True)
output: 1.2 bar
